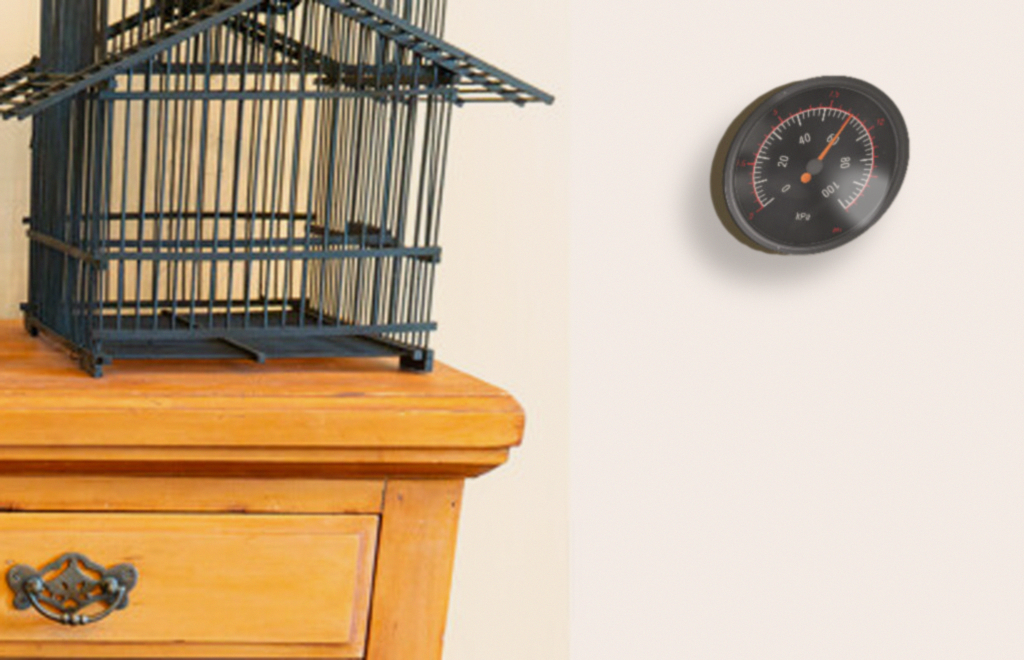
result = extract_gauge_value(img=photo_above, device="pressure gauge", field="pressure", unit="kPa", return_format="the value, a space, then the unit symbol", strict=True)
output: 60 kPa
